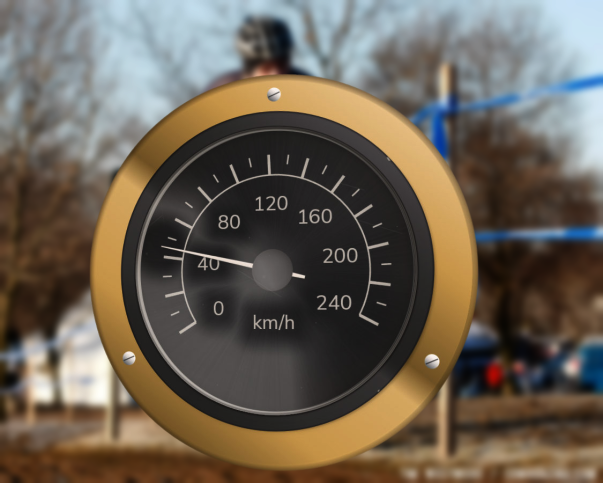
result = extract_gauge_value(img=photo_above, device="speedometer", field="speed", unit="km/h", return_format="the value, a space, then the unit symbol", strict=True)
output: 45 km/h
